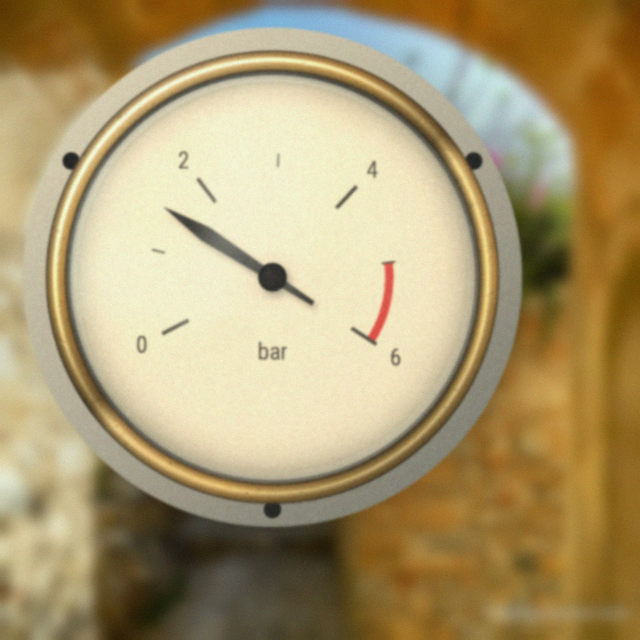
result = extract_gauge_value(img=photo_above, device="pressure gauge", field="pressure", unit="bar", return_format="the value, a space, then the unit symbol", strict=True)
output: 1.5 bar
